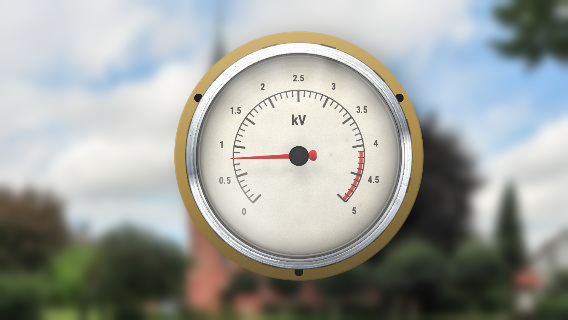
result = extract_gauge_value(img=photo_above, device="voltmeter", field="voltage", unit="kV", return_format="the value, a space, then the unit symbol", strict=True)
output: 0.8 kV
